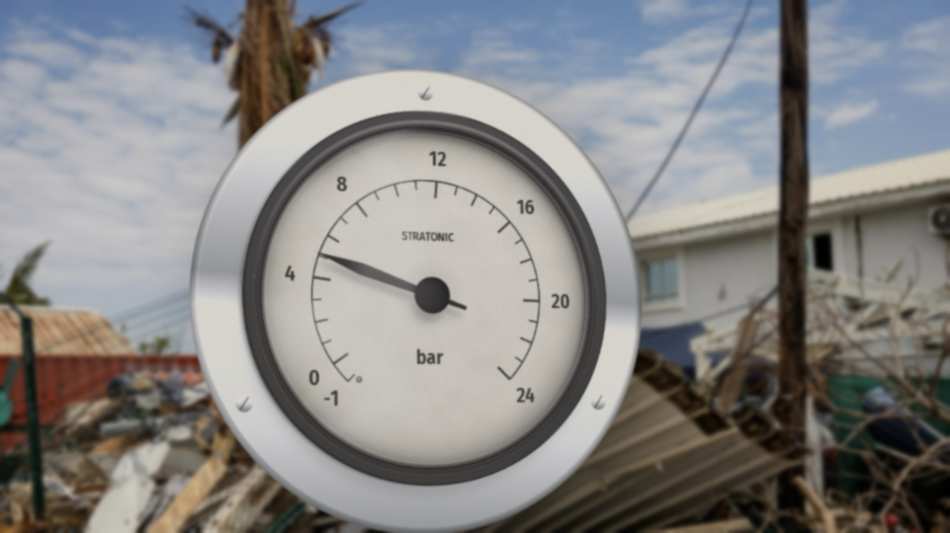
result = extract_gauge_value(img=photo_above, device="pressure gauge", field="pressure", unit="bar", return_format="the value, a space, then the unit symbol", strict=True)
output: 5 bar
